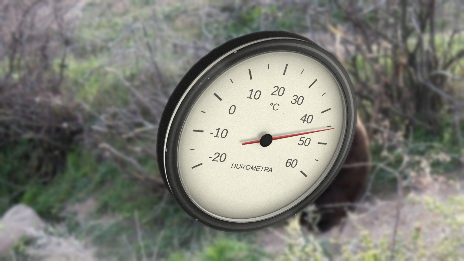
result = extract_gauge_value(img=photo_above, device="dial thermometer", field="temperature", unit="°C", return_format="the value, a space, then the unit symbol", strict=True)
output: 45 °C
